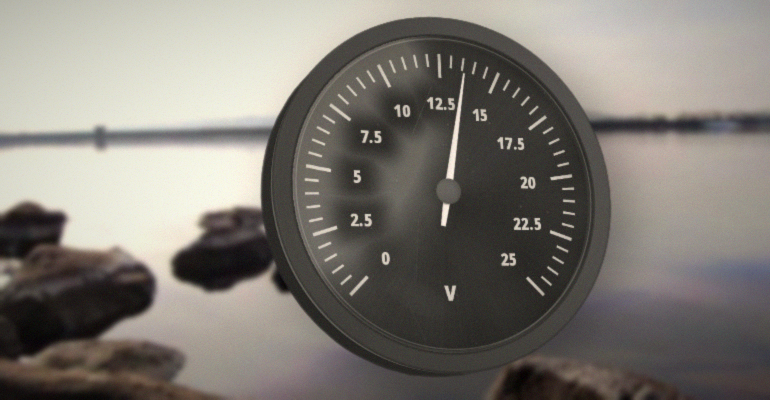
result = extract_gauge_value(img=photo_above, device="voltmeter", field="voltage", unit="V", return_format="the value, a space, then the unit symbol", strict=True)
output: 13.5 V
